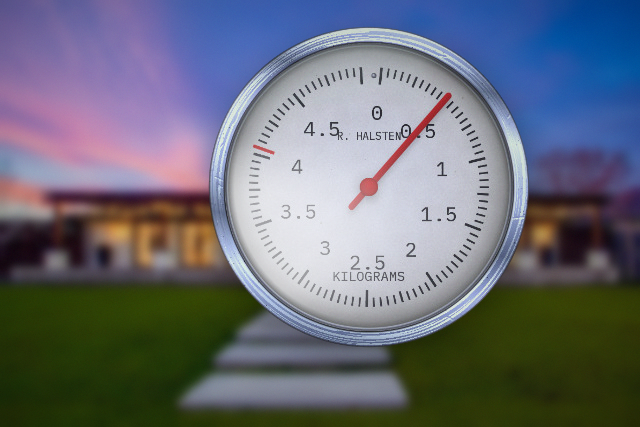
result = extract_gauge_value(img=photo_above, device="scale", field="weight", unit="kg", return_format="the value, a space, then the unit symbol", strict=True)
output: 0.5 kg
